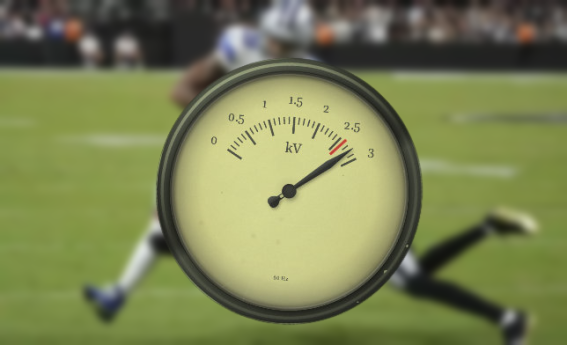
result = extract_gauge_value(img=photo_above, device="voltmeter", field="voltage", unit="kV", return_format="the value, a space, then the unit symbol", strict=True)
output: 2.8 kV
